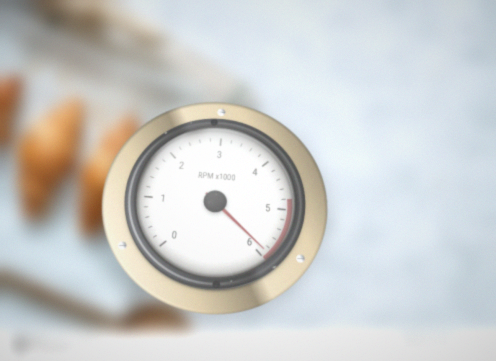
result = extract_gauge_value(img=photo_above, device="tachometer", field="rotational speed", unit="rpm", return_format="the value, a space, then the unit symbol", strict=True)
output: 5900 rpm
